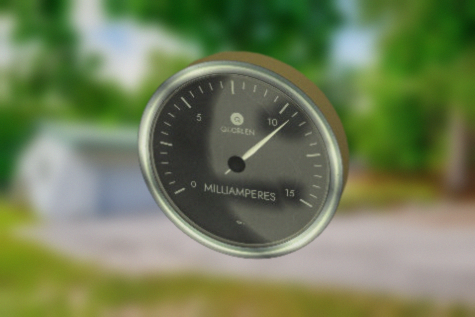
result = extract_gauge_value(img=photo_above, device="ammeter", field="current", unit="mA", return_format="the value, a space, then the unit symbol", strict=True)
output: 10.5 mA
